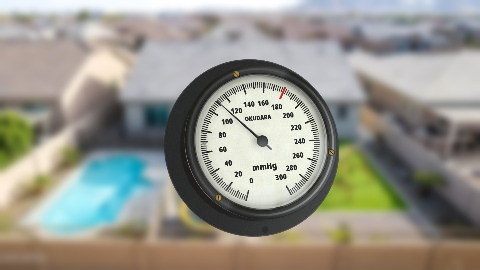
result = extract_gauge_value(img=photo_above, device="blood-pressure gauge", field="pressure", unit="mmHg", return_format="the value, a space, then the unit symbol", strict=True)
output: 110 mmHg
